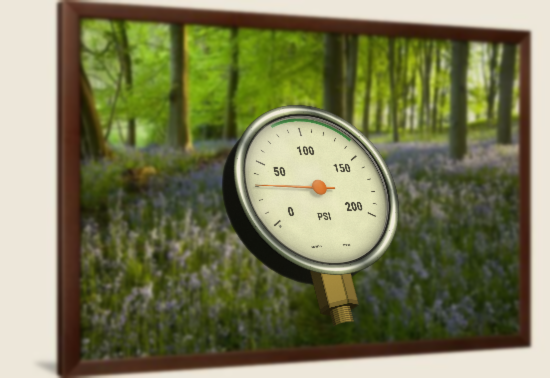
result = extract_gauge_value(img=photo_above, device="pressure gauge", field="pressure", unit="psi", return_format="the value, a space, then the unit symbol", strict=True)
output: 30 psi
